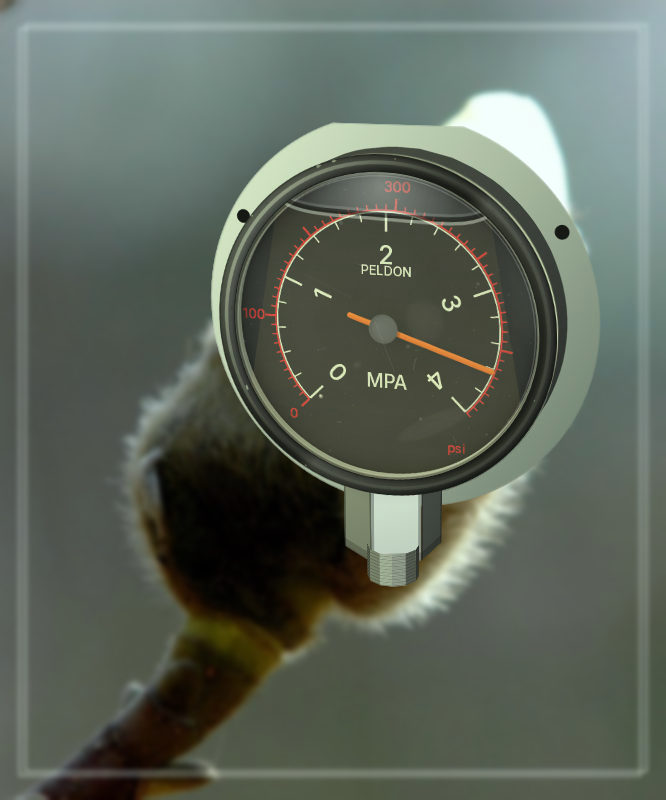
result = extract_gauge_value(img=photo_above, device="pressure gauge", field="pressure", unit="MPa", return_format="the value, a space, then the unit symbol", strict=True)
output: 3.6 MPa
